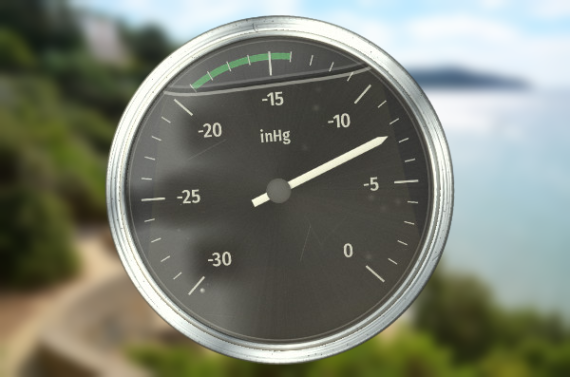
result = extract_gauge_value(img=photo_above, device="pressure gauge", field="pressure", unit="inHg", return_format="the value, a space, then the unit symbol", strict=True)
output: -7.5 inHg
